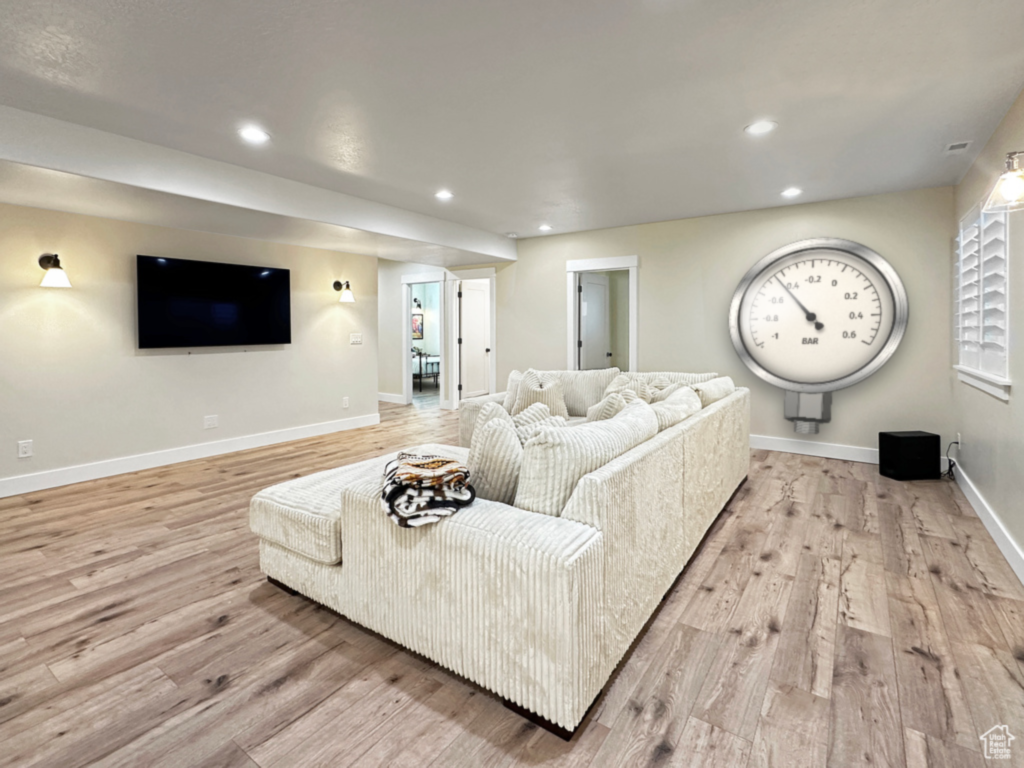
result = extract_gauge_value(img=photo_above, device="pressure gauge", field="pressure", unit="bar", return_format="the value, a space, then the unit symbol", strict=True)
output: -0.45 bar
